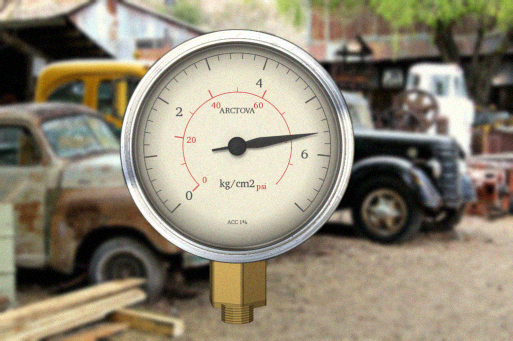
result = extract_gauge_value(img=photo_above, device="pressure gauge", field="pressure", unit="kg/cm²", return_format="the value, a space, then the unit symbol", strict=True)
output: 5.6 kg/cm²
